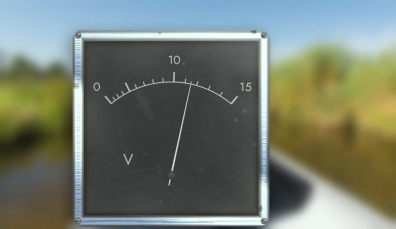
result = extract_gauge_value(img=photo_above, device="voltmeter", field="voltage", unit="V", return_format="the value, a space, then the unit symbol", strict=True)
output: 11.5 V
